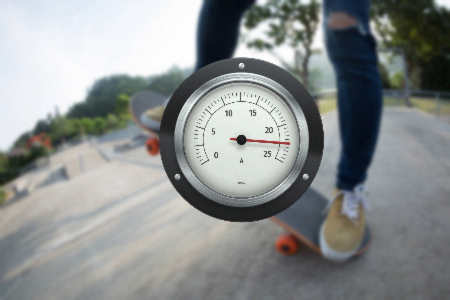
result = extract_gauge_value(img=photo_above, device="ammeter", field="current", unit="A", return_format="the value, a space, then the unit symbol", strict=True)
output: 22.5 A
